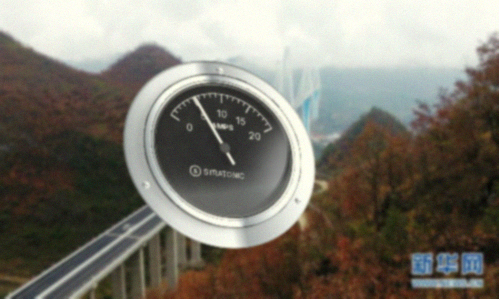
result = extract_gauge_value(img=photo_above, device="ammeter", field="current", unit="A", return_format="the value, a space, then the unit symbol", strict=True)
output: 5 A
